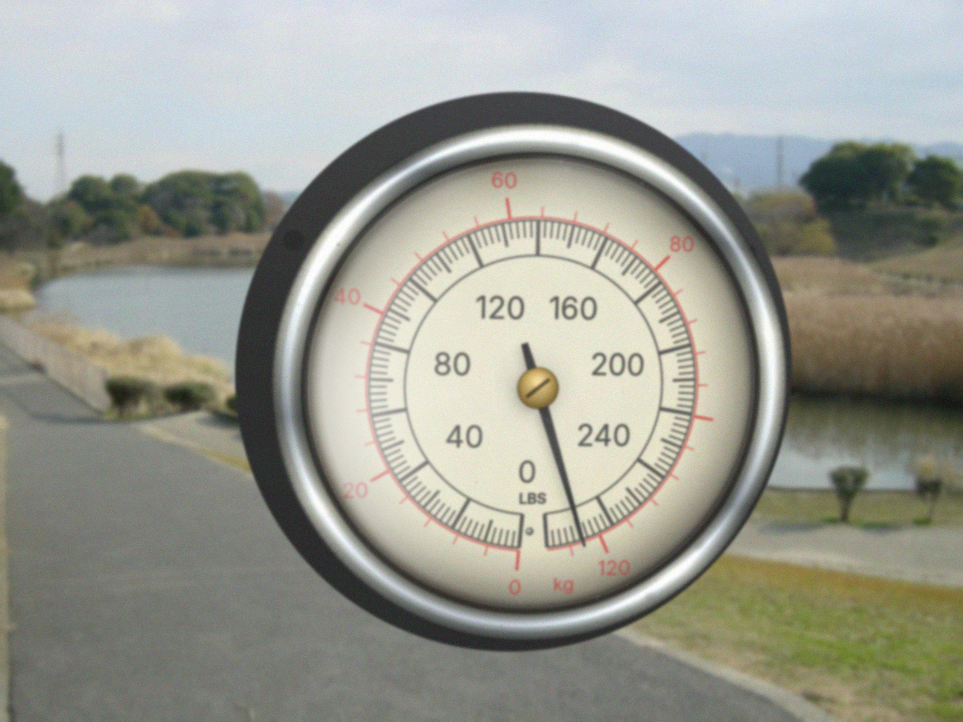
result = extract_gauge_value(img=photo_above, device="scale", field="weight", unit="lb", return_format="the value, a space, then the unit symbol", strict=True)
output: 270 lb
